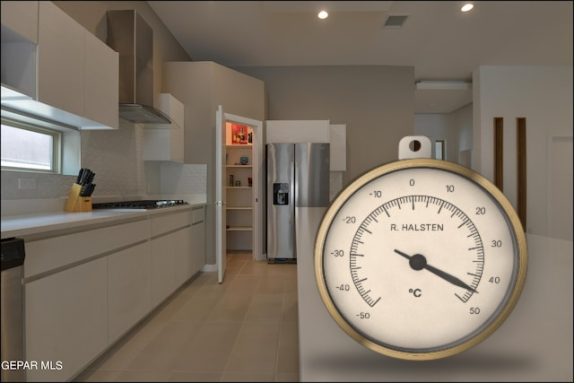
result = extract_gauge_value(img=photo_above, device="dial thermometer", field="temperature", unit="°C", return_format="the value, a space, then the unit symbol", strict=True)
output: 45 °C
